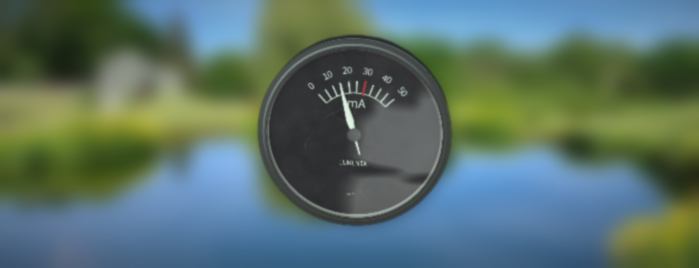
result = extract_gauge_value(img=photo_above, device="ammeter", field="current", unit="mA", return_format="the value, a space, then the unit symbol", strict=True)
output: 15 mA
